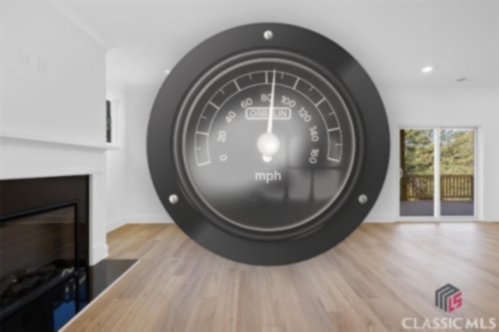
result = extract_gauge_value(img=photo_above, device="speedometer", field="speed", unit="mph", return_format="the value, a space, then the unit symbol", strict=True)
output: 85 mph
